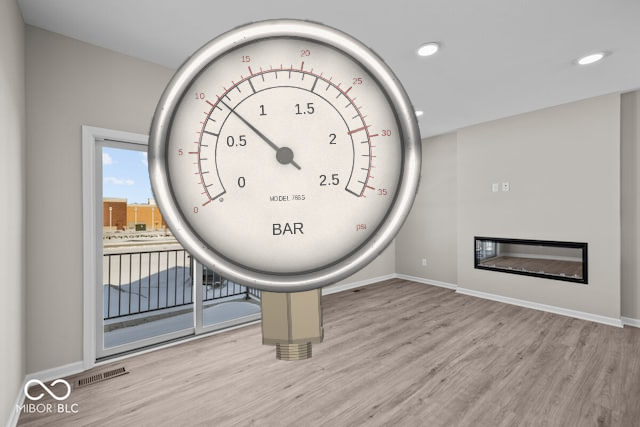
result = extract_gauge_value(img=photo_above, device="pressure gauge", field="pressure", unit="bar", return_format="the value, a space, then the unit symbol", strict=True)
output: 0.75 bar
